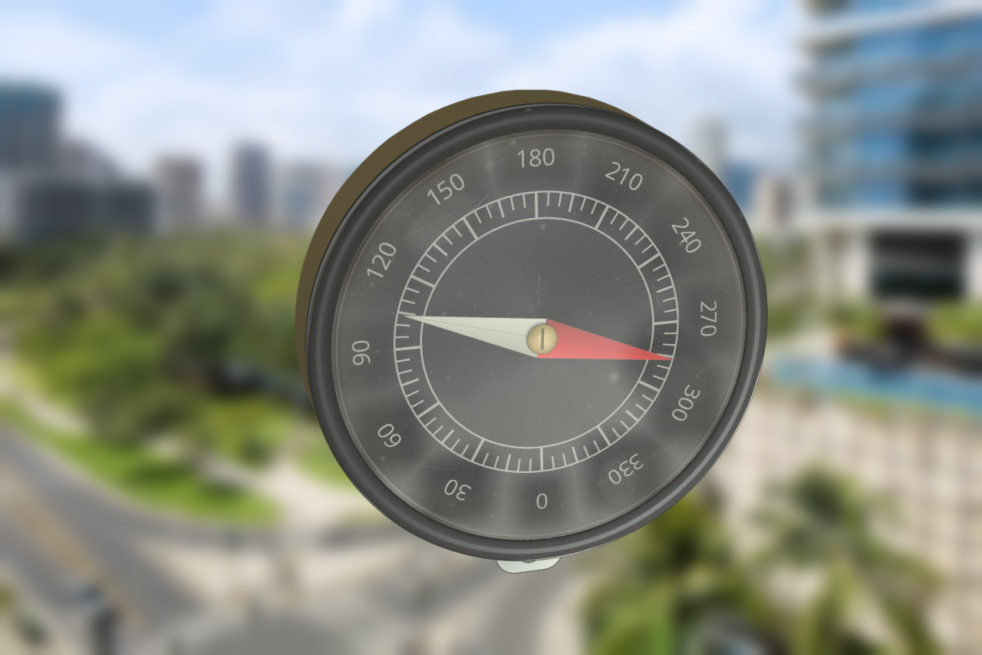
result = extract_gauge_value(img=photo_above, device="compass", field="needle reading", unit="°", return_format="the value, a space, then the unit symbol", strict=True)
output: 285 °
